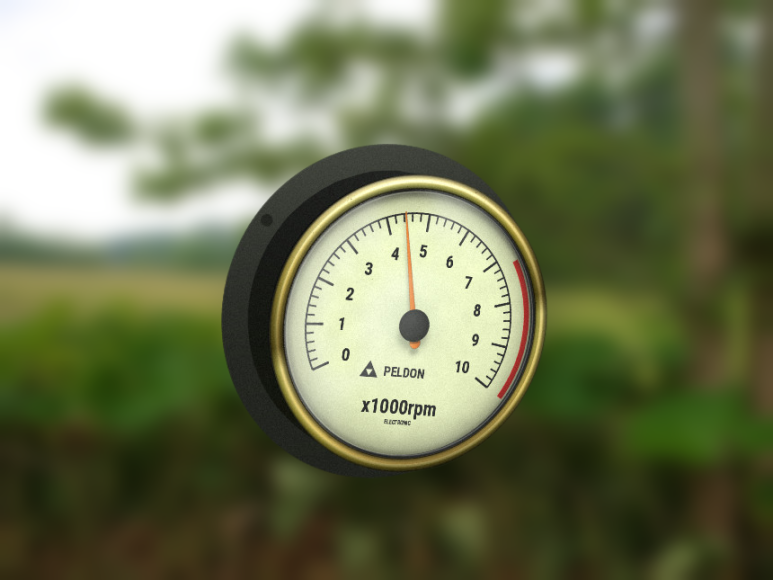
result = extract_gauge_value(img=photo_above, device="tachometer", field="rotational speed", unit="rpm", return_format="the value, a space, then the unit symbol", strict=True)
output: 4400 rpm
